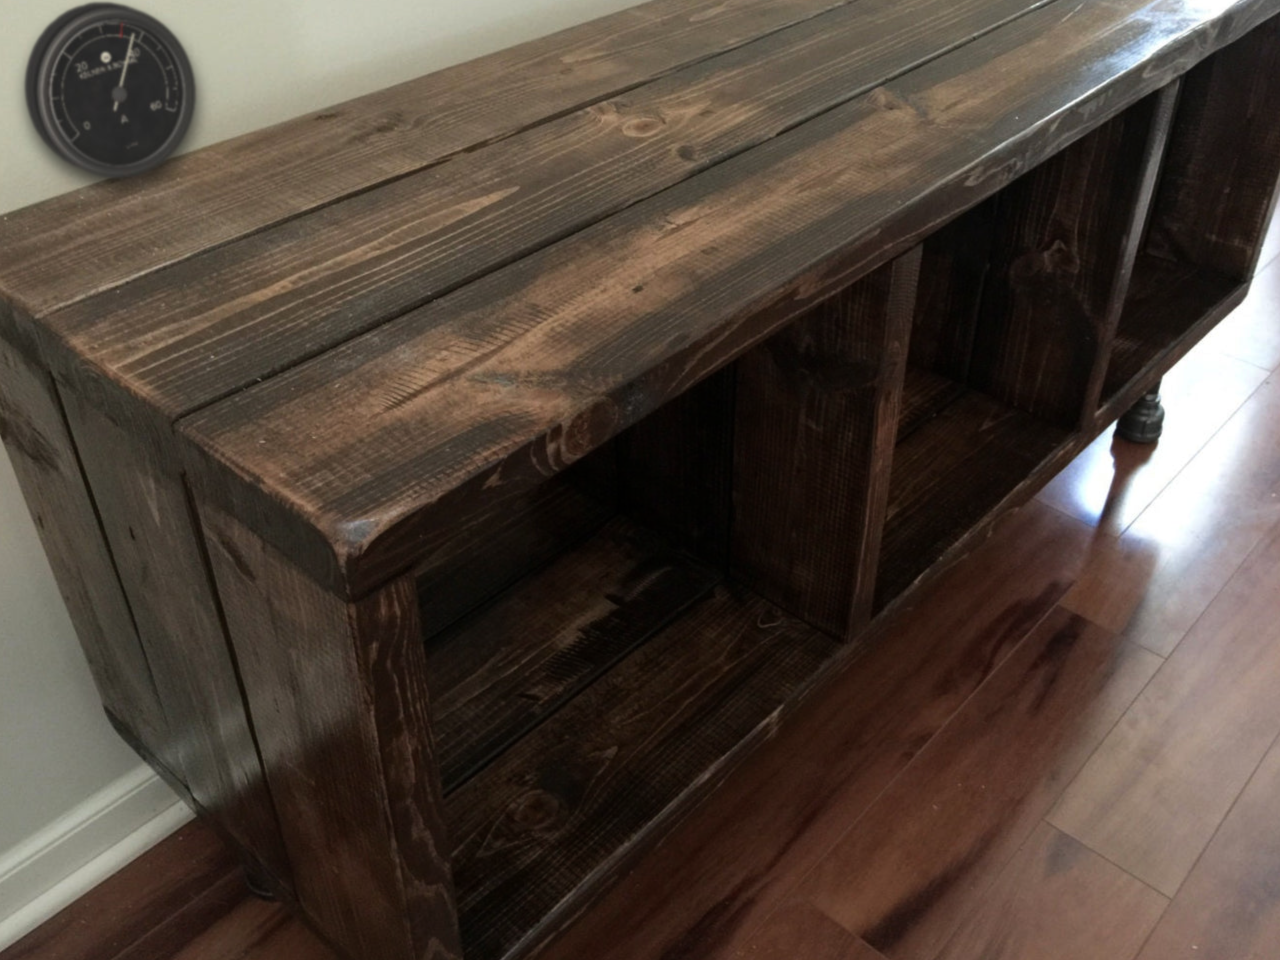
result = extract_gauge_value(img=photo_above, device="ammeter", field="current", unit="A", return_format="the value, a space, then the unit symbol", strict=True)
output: 37.5 A
